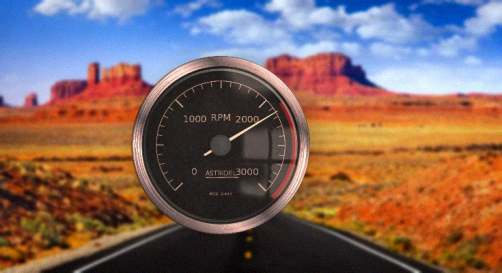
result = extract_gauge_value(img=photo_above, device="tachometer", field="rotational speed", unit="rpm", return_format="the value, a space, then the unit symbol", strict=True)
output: 2150 rpm
